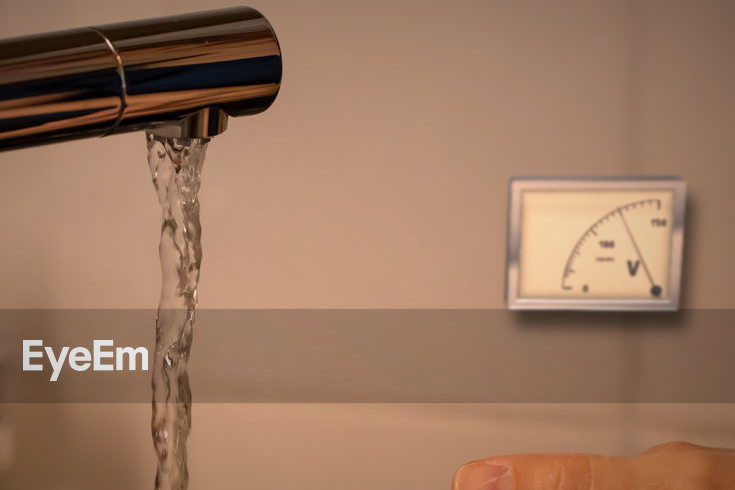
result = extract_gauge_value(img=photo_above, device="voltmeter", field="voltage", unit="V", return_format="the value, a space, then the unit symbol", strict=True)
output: 125 V
